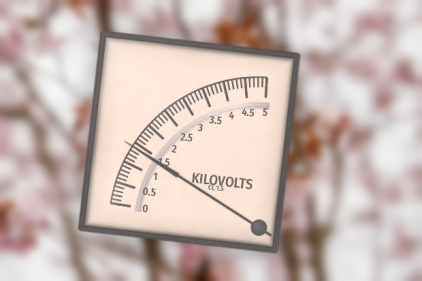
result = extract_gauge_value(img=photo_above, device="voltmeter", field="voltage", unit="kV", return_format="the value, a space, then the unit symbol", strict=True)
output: 1.4 kV
